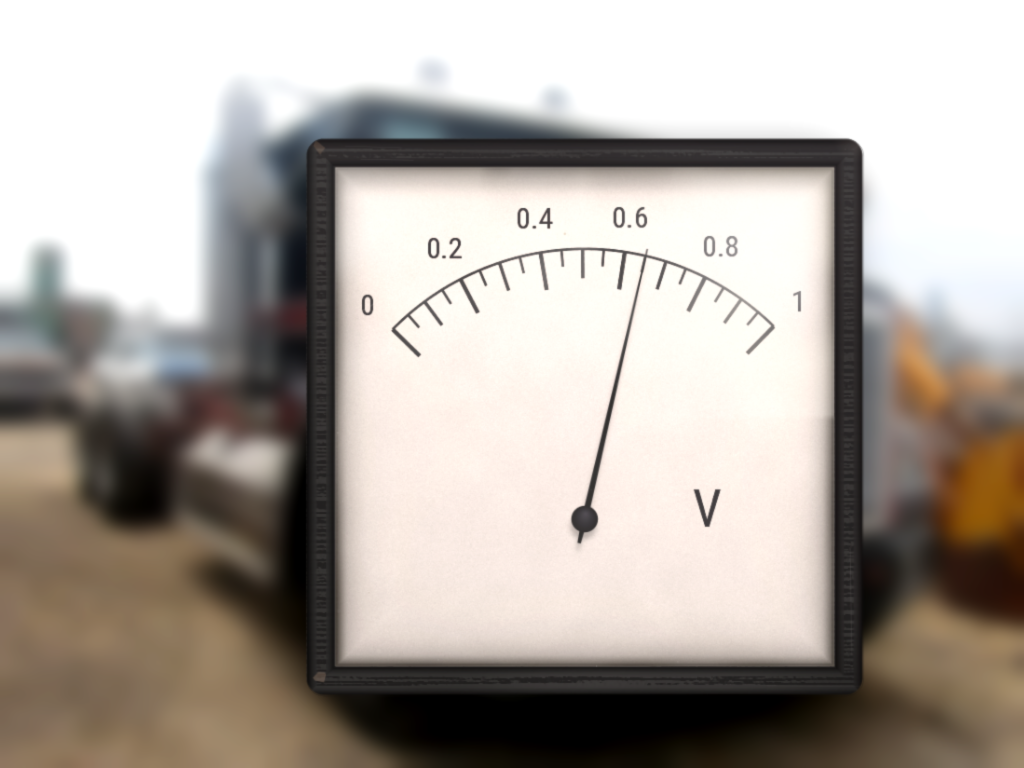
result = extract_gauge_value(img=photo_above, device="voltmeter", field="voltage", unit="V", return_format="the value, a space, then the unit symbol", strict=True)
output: 0.65 V
